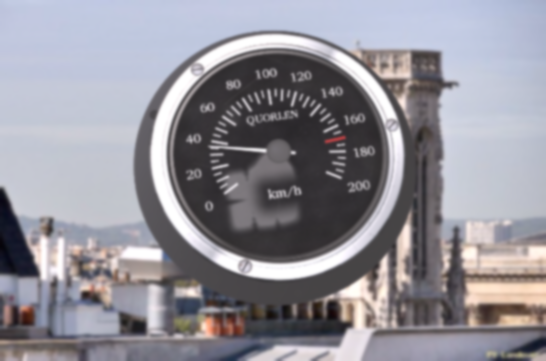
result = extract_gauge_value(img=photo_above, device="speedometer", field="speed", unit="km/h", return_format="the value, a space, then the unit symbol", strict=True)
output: 35 km/h
